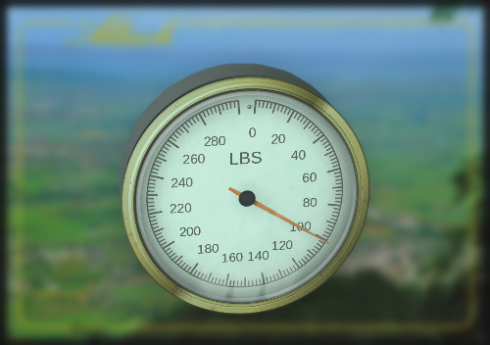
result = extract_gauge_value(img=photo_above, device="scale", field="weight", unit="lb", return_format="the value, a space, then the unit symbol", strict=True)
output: 100 lb
